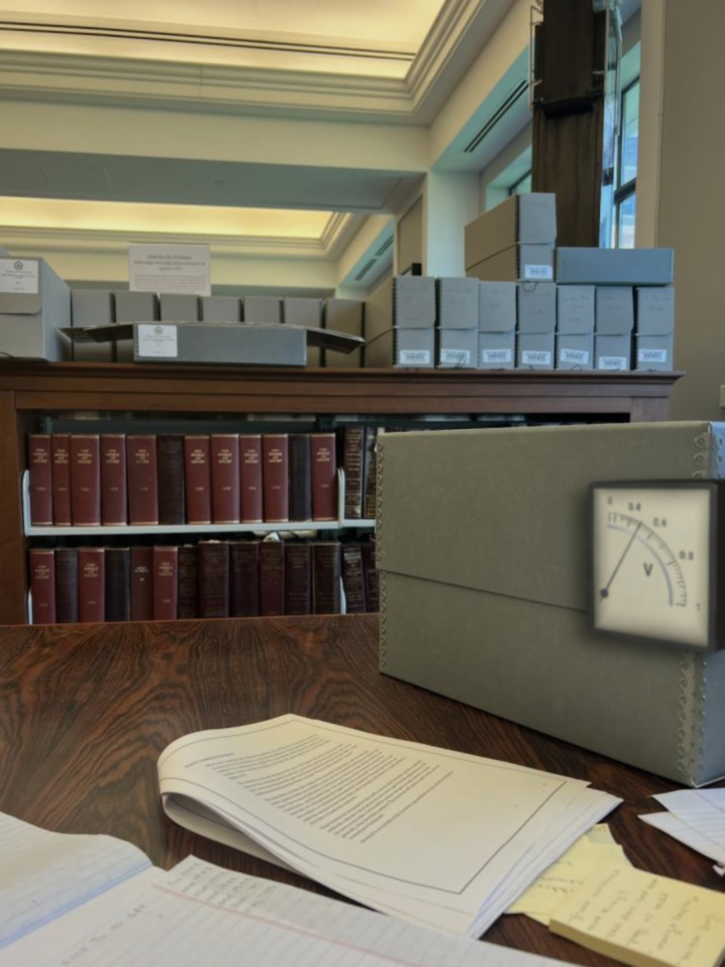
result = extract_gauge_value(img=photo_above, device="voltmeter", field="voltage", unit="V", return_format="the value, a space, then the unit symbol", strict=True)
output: 0.5 V
